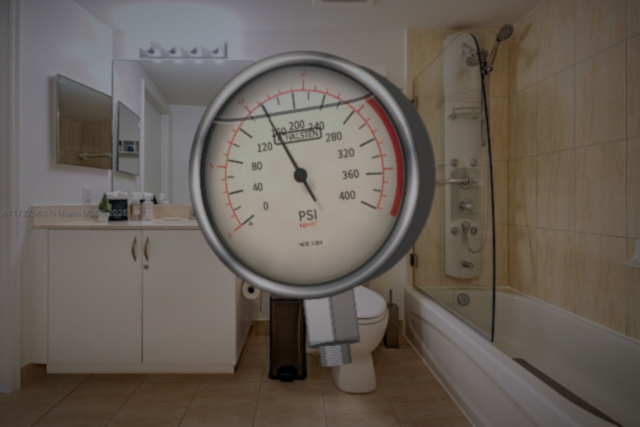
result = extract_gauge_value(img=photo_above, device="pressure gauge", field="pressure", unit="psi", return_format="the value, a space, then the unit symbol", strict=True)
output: 160 psi
